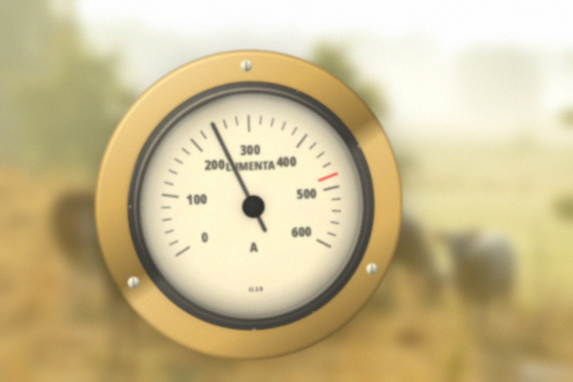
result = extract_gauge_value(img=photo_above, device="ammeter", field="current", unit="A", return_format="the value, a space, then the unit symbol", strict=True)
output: 240 A
